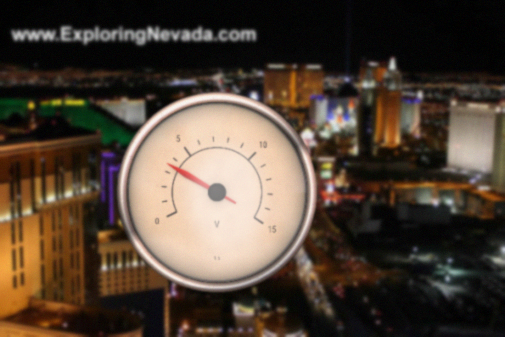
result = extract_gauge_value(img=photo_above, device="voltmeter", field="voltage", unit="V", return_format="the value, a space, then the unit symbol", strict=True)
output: 3.5 V
